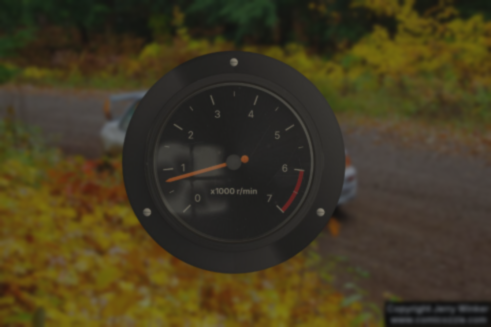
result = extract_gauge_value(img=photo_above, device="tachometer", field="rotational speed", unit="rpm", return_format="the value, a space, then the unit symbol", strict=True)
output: 750 rpm
